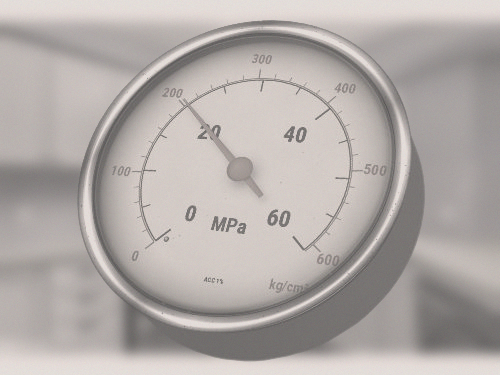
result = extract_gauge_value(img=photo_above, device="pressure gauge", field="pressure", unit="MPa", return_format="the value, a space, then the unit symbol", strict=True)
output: 20 MPa
